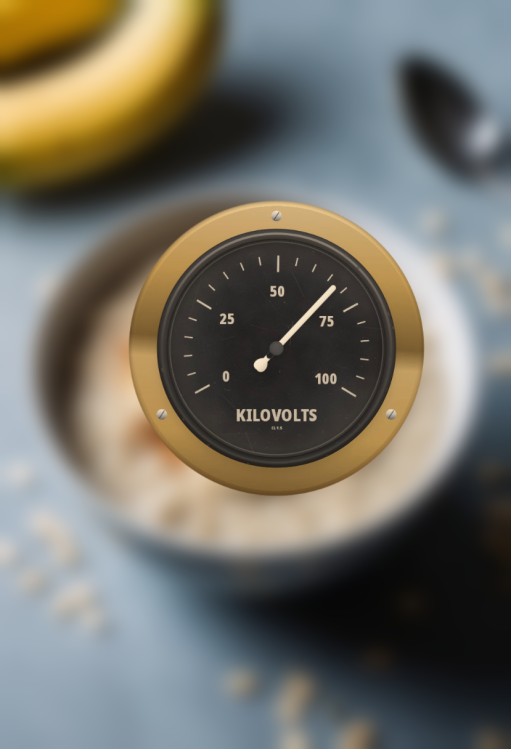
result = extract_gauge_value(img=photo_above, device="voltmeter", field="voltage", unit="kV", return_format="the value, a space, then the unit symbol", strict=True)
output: 67.5 kV
